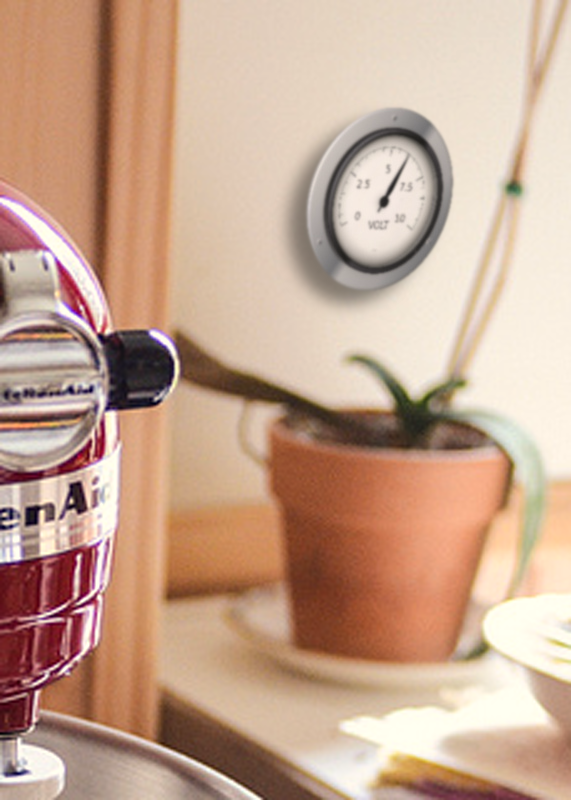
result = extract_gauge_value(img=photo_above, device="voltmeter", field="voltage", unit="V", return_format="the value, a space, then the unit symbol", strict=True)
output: 6 V
